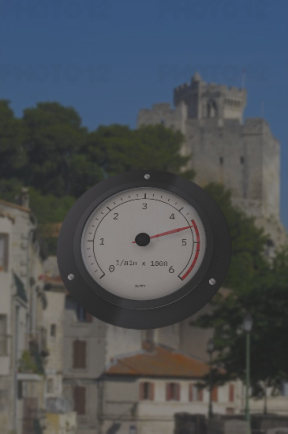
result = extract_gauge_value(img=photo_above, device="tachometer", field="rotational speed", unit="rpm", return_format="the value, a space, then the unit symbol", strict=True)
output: 4600 rpm
